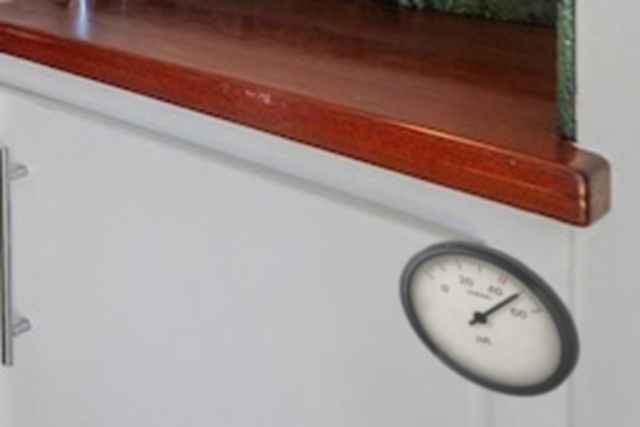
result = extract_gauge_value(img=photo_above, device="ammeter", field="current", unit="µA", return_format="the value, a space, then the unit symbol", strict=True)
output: 50 µA
